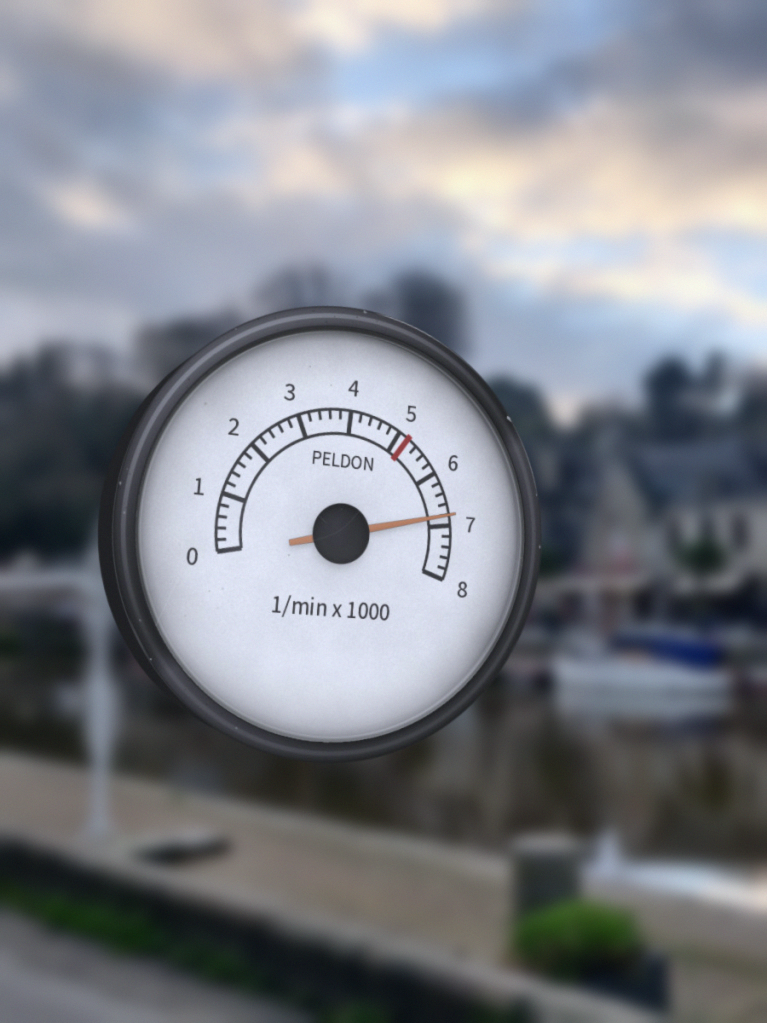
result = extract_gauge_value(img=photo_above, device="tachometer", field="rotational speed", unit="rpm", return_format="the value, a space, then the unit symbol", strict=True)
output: 6800 rpm
